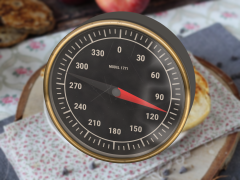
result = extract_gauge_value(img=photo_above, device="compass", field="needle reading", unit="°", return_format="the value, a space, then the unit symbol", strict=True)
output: 105 °
